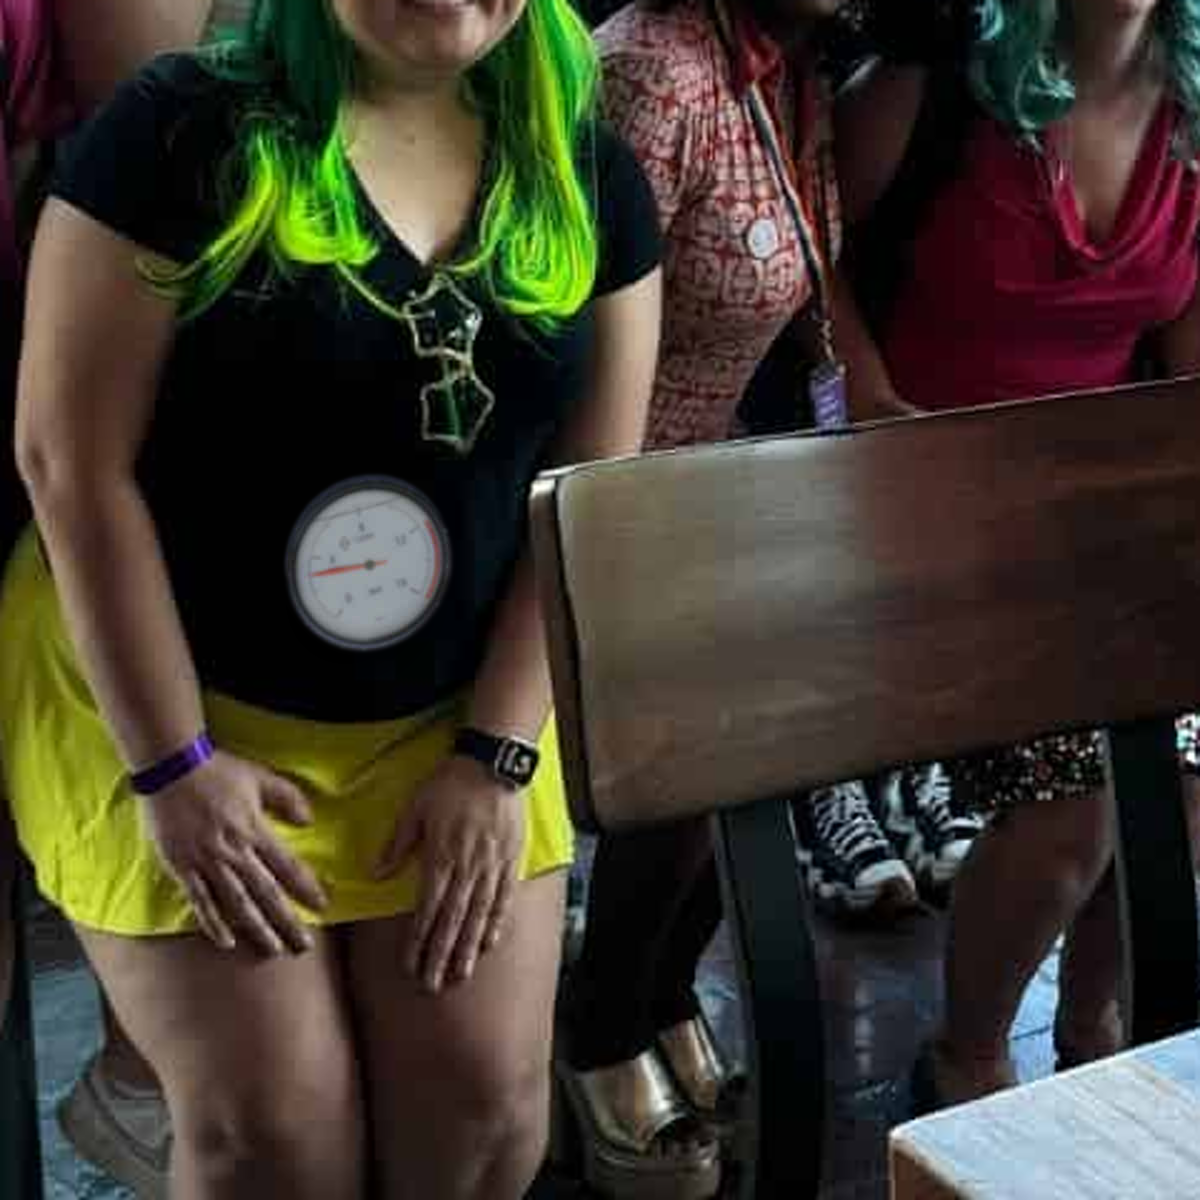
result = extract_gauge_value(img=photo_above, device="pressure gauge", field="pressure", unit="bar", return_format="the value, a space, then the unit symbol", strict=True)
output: 3 bar
